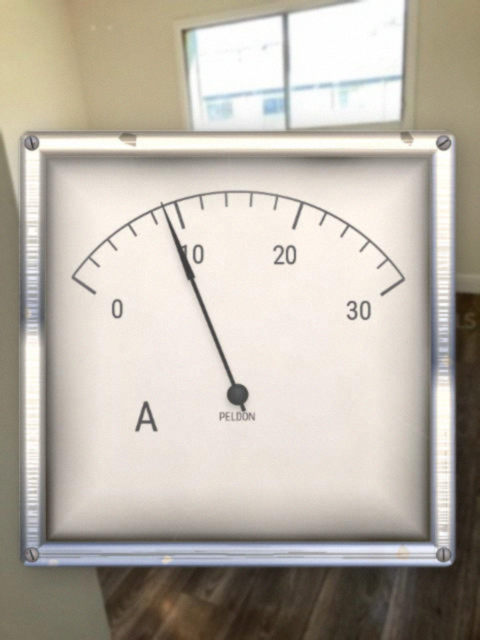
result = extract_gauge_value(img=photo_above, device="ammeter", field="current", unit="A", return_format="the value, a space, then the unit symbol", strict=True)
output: 9 A
